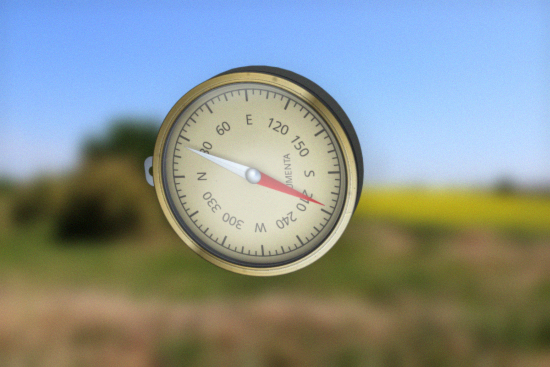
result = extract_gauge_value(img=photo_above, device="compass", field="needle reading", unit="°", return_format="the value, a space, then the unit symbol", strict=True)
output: 205 °
